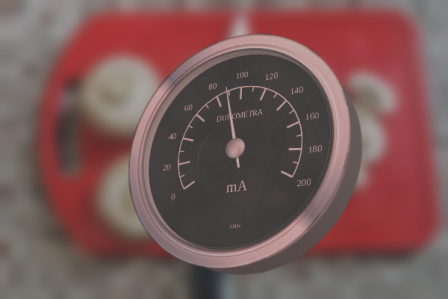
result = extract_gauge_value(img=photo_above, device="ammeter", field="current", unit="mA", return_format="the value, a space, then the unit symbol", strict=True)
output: 90 mA
